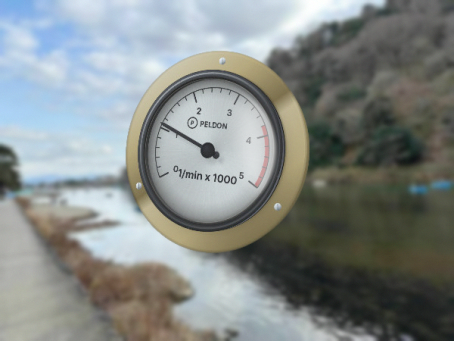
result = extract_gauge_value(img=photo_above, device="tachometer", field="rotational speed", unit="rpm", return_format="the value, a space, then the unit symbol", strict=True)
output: 1100 rpm
